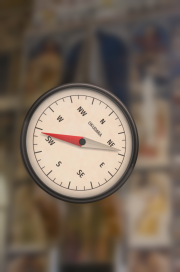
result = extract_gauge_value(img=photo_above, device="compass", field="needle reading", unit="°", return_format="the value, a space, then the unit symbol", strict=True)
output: 235 °
